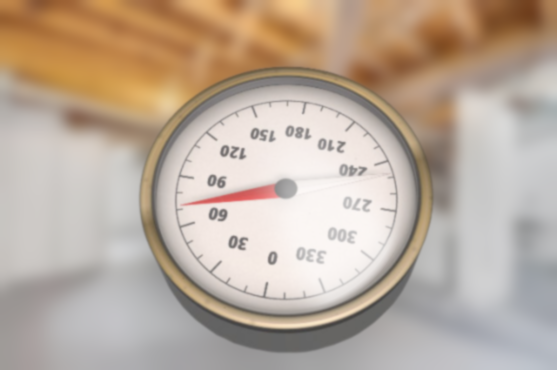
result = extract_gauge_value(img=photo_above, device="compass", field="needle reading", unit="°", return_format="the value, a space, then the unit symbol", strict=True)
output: 70 °
